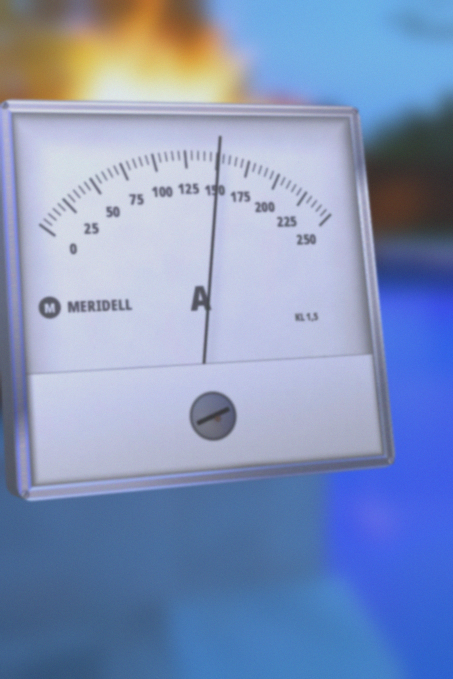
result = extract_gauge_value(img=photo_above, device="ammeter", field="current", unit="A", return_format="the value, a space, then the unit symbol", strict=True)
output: 150 A
